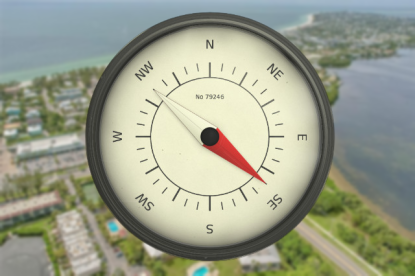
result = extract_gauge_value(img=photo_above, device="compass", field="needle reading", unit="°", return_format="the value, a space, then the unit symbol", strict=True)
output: 130 °
